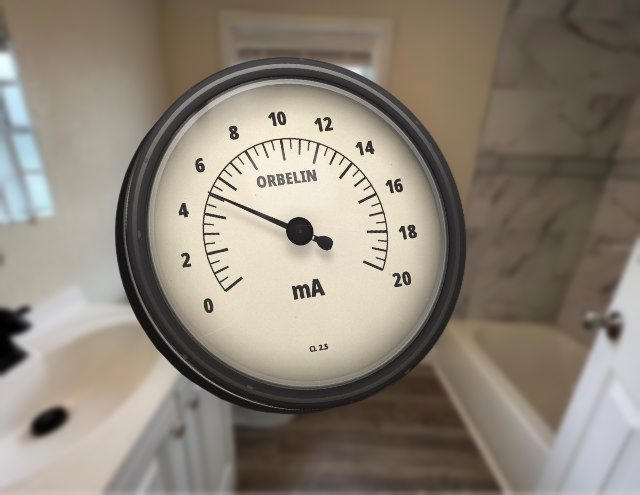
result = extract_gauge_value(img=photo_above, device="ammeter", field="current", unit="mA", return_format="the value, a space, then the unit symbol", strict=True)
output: 5 mA
